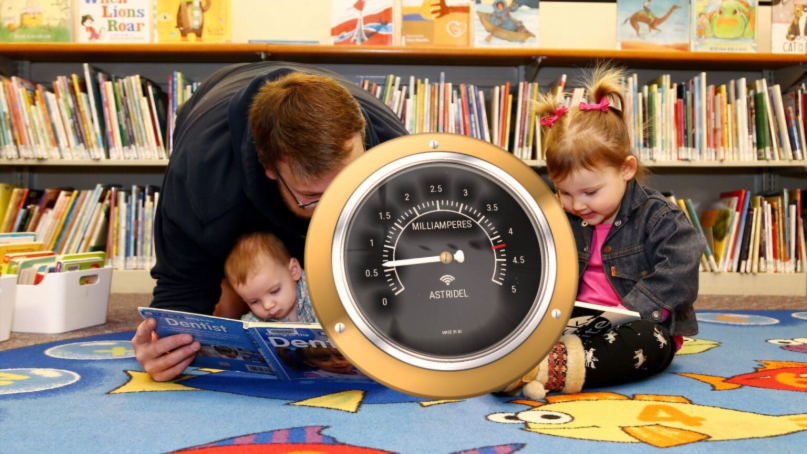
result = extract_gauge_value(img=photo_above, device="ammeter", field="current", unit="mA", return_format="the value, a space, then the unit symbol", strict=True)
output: 0.6 mA
